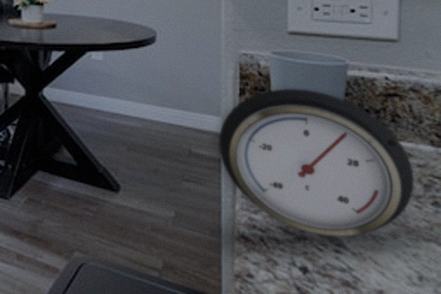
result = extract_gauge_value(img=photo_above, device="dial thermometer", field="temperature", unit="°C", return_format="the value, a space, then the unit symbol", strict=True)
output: 10 °C
